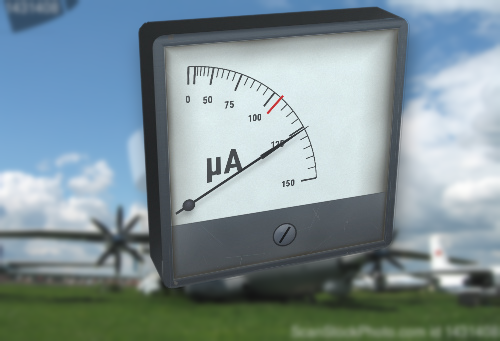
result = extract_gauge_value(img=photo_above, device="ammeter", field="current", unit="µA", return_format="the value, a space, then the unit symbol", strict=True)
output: 125 µA
